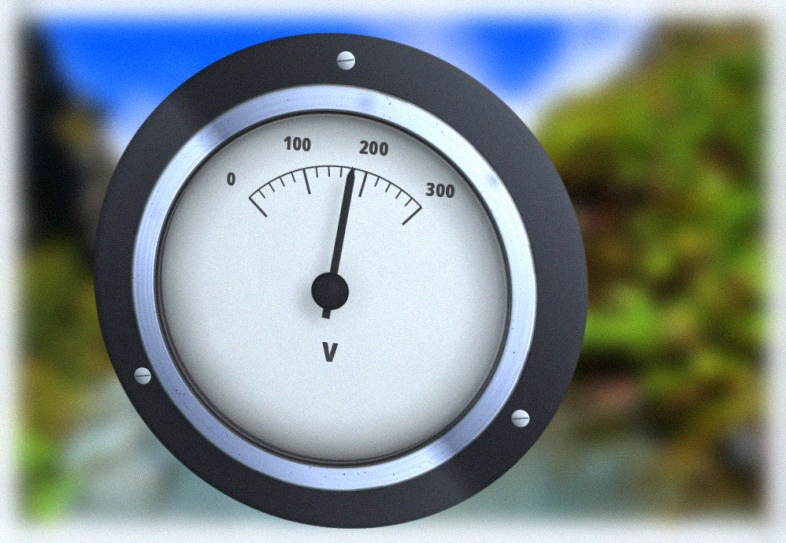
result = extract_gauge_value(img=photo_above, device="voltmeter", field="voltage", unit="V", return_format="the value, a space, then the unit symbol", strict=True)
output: 180 V
